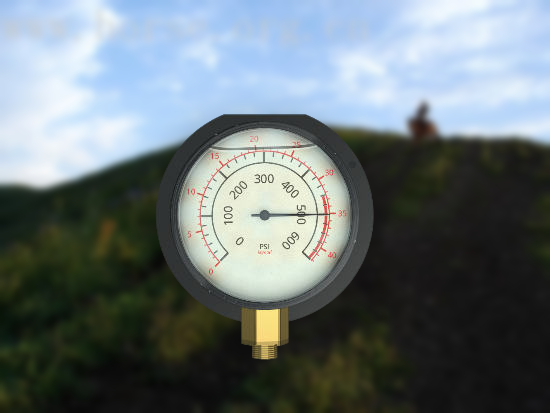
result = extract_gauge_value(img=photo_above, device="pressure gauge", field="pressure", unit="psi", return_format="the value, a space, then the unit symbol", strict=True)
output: 500 psi
